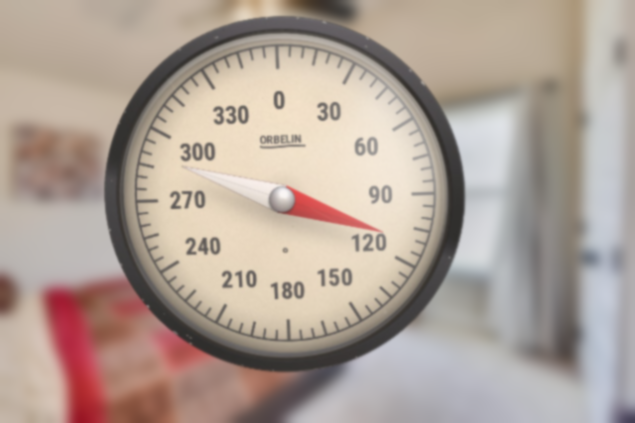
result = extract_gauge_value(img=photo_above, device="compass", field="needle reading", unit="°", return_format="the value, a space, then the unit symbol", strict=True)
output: 110 °
